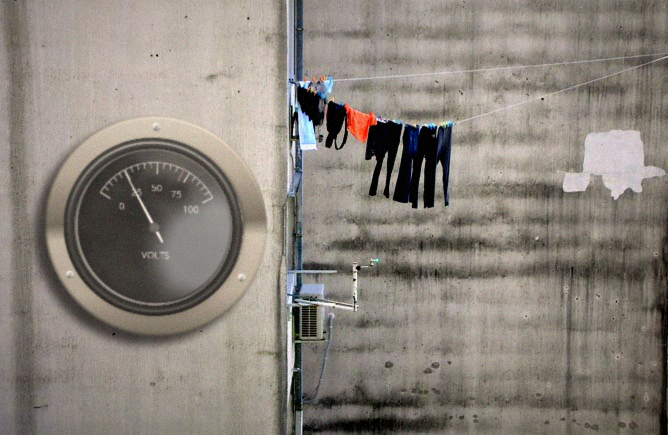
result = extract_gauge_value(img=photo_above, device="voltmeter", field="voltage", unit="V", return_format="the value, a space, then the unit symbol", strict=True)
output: 25 V
